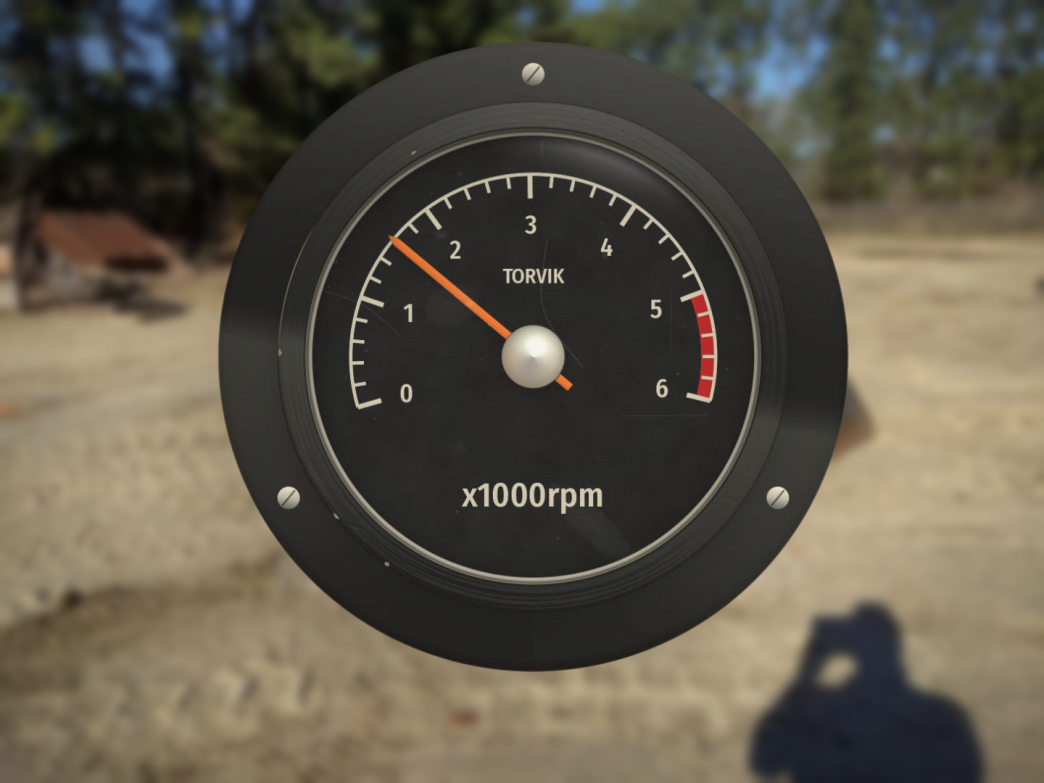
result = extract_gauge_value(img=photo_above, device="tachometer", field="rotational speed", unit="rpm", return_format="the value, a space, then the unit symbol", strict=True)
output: 1600 rpm
